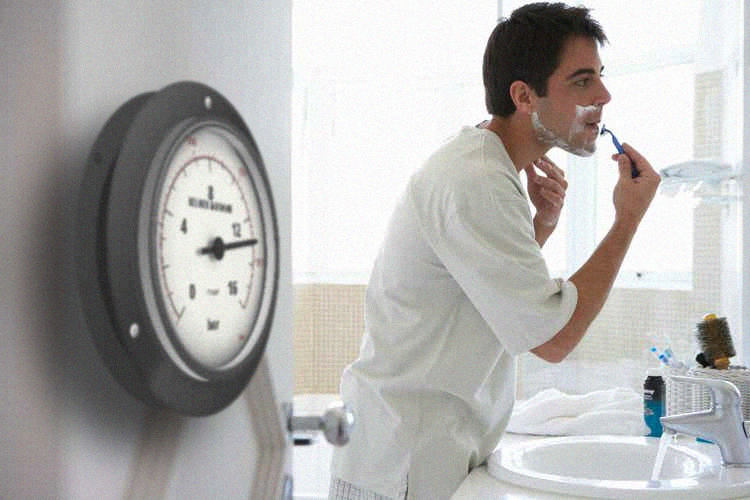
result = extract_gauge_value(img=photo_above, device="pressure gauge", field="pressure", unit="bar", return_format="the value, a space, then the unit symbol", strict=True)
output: 13 bar
